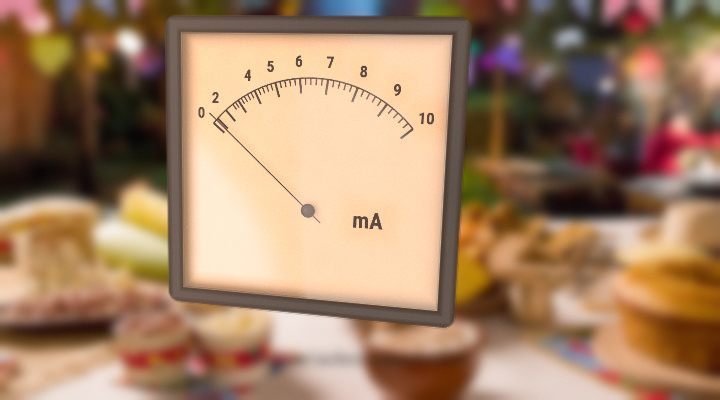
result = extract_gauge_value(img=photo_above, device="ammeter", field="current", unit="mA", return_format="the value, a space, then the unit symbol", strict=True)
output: 1 mA
